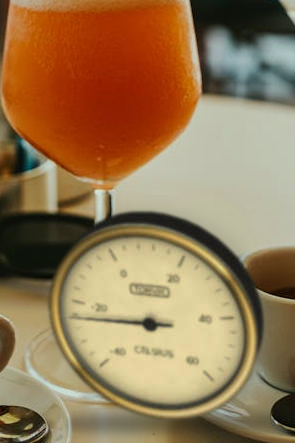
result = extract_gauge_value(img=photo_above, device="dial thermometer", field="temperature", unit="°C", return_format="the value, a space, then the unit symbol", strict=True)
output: -24 °C
